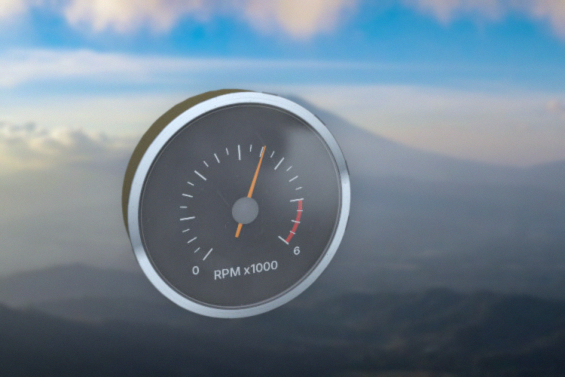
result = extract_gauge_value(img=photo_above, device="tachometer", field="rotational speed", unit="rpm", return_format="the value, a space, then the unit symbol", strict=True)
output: 3500 rpm
